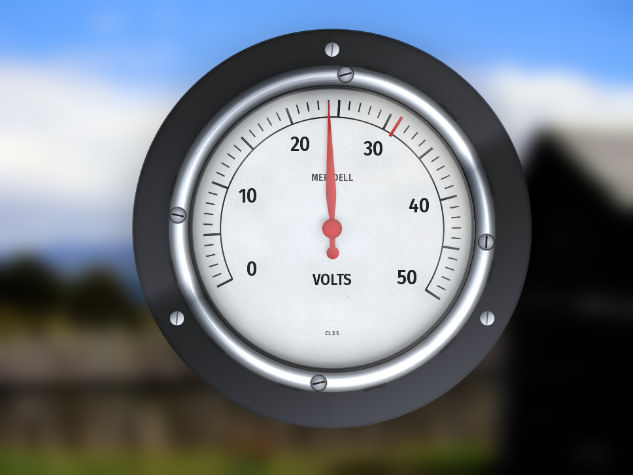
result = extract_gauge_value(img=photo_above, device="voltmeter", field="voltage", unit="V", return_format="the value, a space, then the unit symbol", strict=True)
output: 24 V
